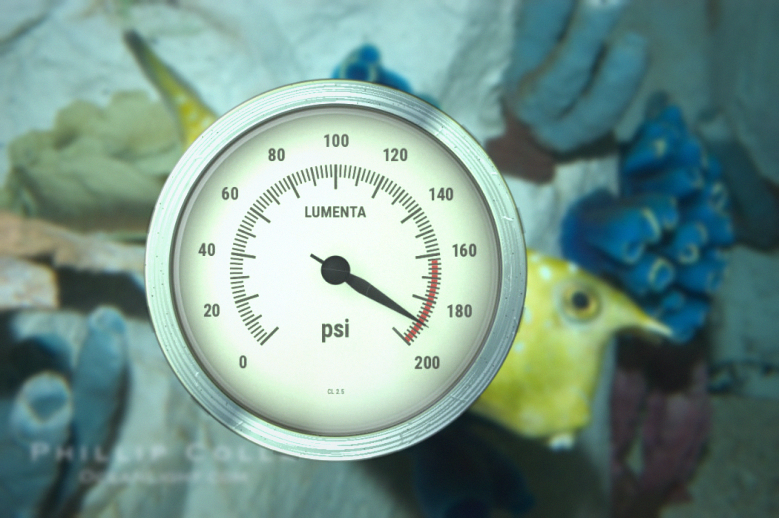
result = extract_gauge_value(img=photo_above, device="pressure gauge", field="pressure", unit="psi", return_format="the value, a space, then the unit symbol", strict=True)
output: 190 psi
